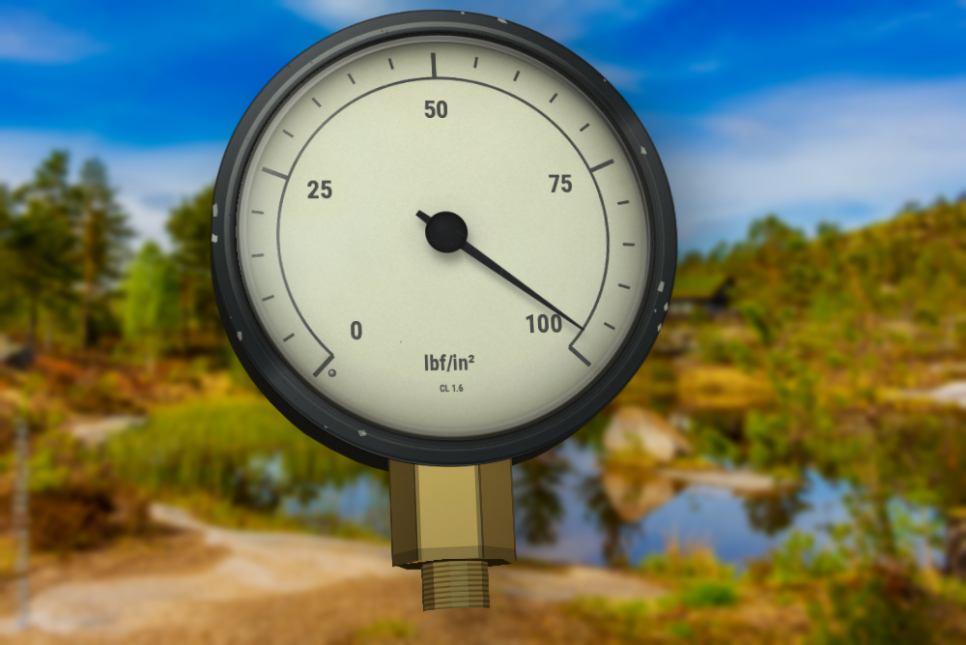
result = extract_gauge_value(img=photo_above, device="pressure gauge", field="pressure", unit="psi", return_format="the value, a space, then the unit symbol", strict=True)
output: 97.5 psi
